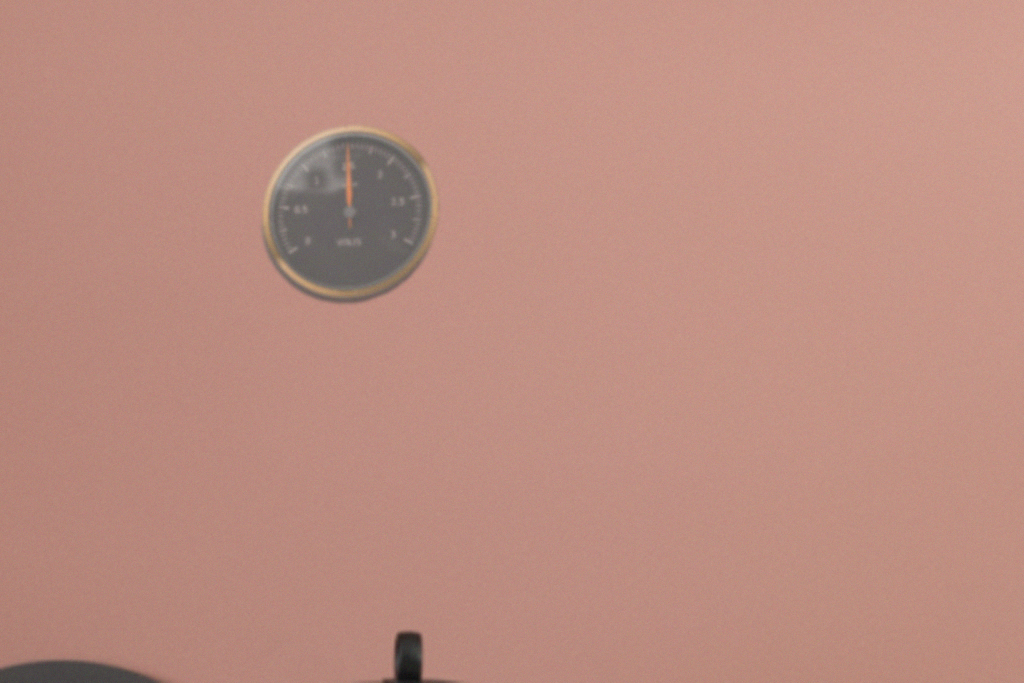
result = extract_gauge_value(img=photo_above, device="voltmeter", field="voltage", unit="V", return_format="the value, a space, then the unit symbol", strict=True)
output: 1.5 V
